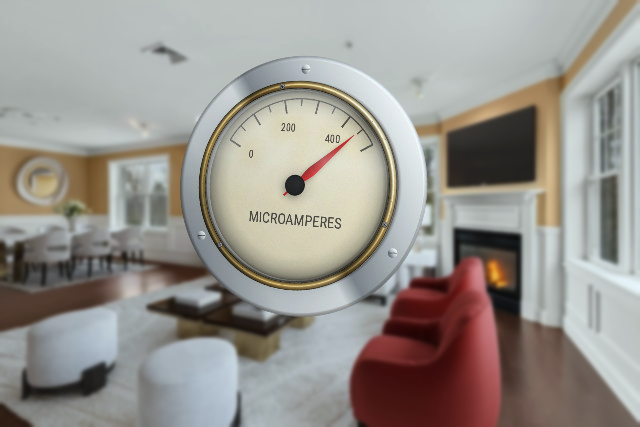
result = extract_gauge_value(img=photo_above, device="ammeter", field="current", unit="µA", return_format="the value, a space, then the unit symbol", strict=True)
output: 450 µA
